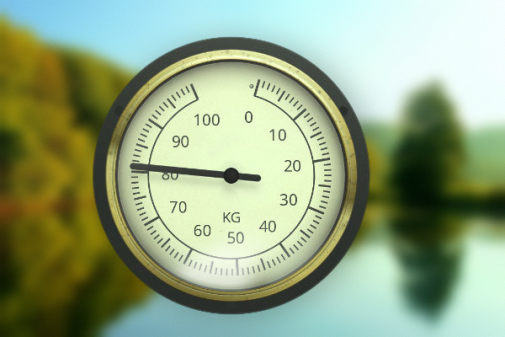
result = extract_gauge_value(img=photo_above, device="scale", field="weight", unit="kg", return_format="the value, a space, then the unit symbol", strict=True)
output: 81 kg
